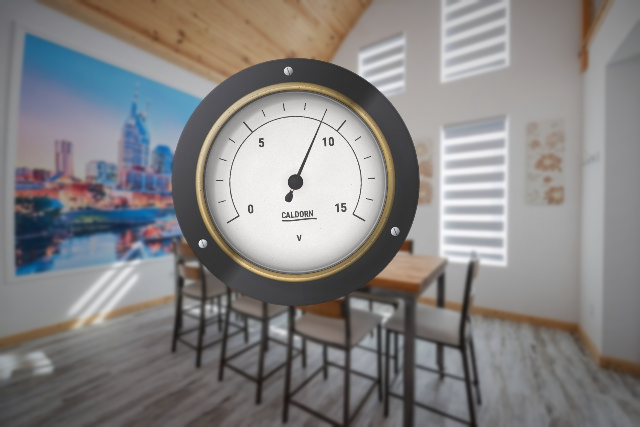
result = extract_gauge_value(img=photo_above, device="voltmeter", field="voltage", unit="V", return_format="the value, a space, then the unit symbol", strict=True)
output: 9 V
